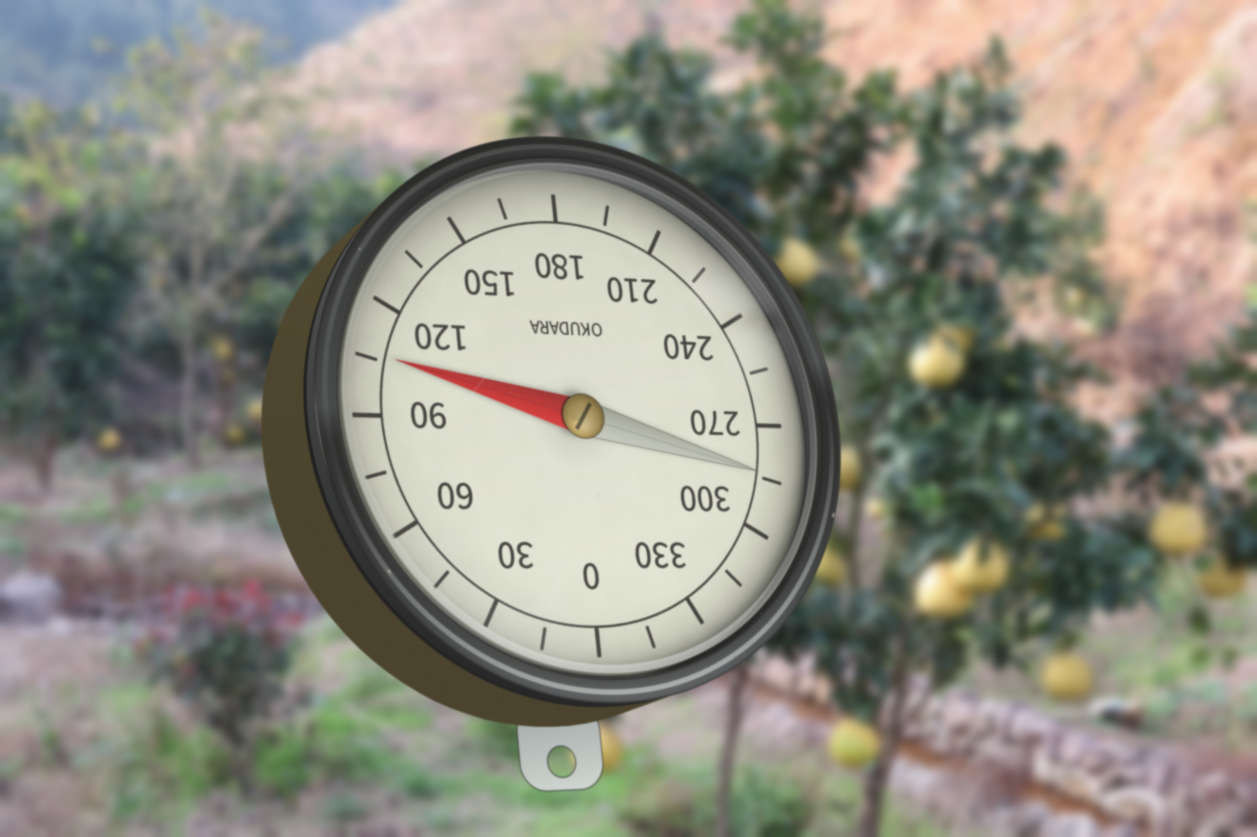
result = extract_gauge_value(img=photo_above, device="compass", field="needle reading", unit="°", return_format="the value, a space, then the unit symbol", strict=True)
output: 105 °
